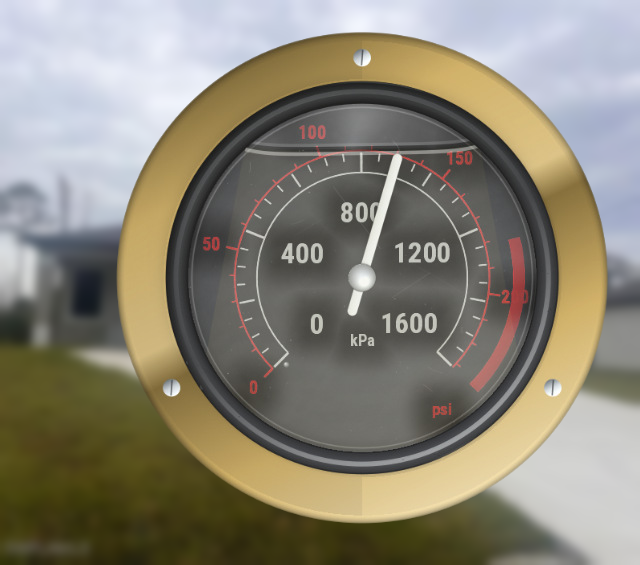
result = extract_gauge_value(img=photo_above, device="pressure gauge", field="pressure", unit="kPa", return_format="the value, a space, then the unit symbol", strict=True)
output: 900 kPa
